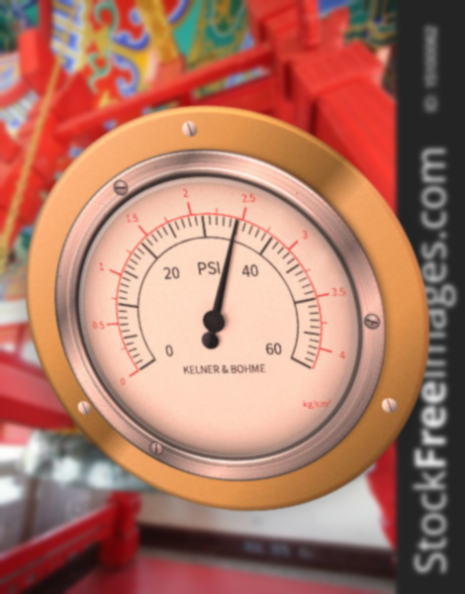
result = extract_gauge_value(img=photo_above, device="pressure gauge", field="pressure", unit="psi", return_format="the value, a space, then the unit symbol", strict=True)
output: 35 psi
